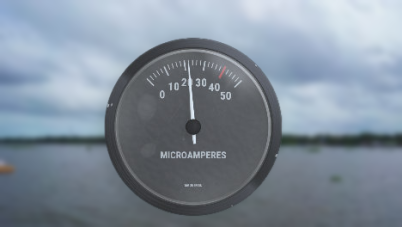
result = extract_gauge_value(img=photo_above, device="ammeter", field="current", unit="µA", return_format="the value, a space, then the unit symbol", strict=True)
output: 22 µA
